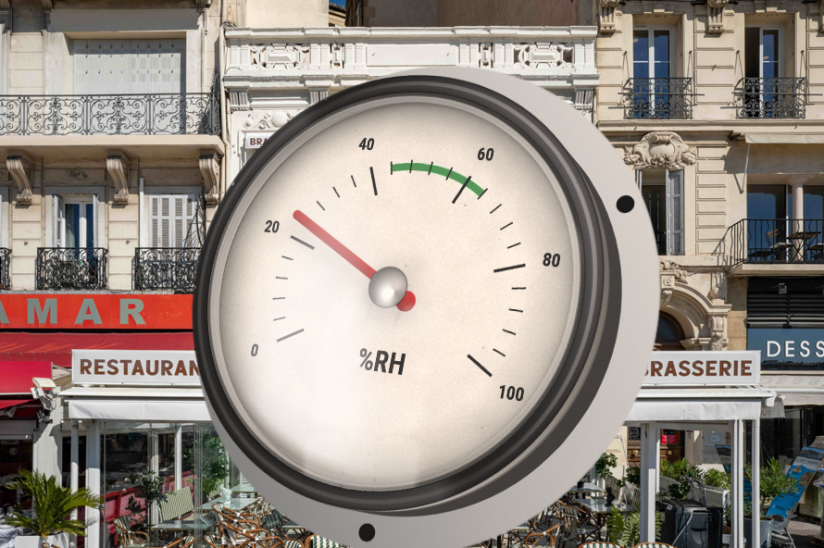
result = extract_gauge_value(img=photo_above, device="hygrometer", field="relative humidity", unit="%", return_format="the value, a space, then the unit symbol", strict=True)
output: 24 %
